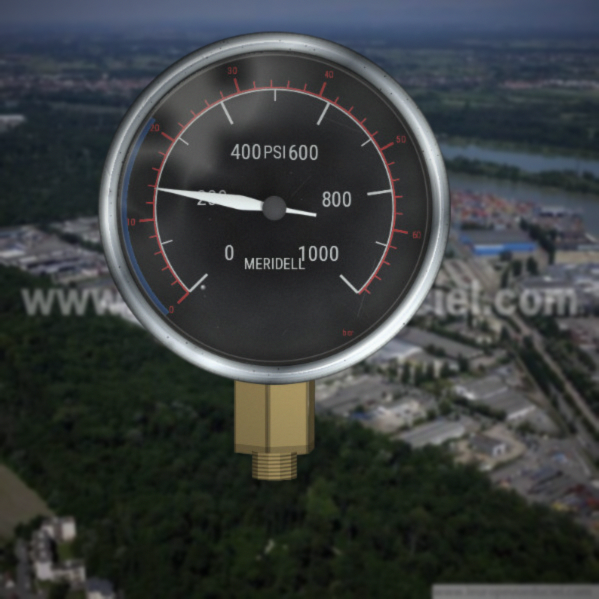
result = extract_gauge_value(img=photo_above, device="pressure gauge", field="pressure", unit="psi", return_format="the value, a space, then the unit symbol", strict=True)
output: 200 psi
